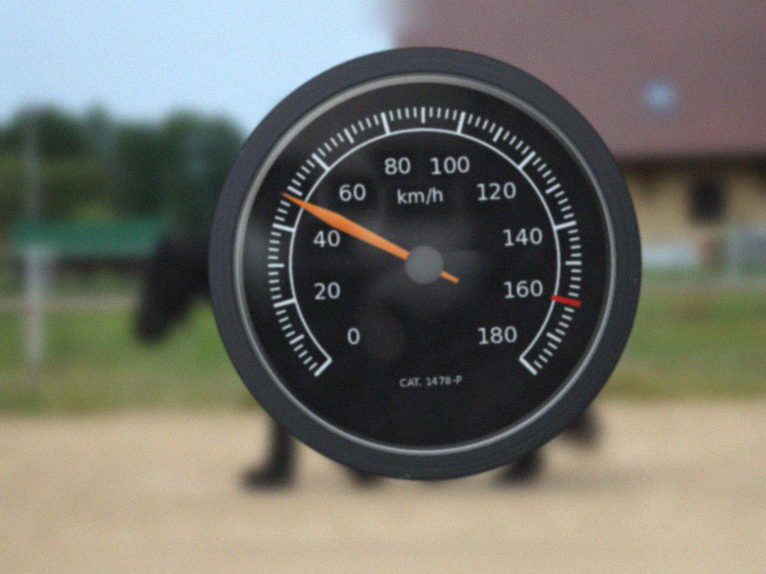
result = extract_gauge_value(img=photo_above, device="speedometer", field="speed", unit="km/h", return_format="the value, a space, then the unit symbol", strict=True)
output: 48 km/h
